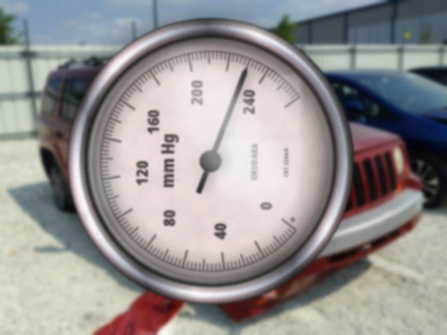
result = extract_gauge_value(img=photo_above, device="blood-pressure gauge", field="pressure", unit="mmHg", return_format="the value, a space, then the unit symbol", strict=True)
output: 230 mmHg
